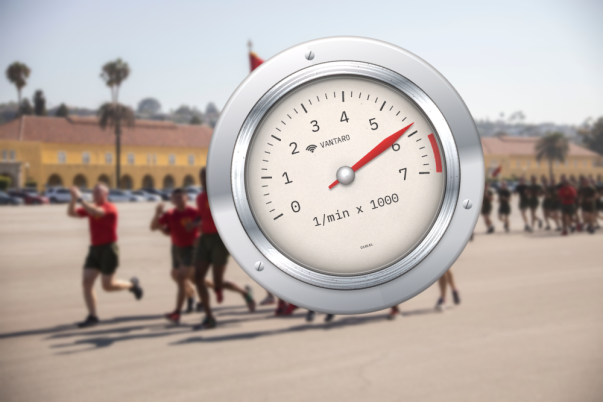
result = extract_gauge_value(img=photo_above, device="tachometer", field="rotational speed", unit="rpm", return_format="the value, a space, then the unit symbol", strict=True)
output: 5800 rpm
